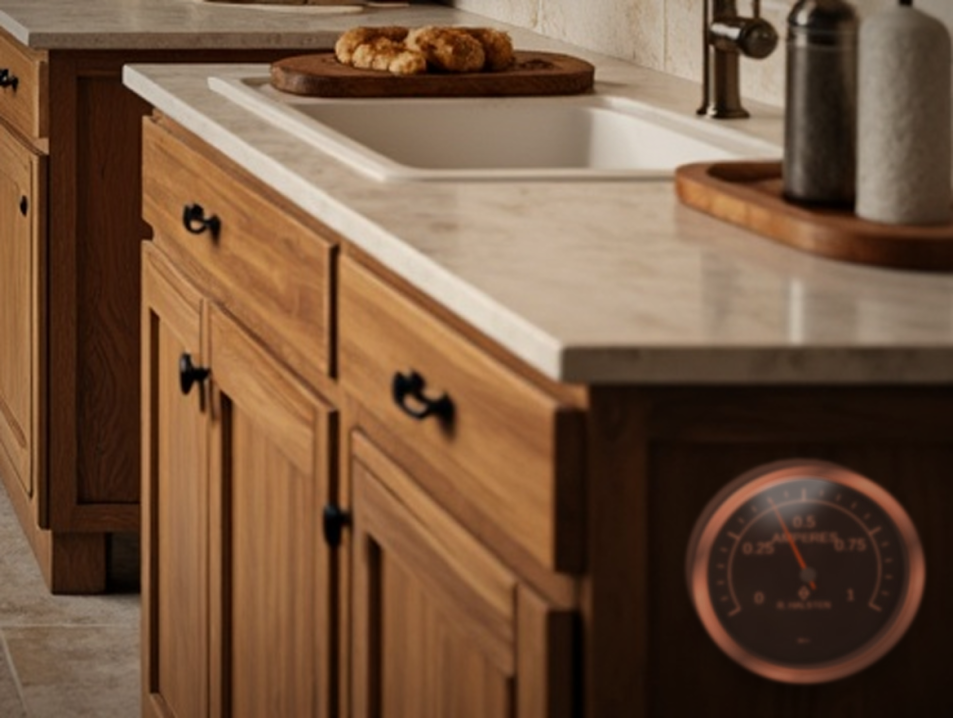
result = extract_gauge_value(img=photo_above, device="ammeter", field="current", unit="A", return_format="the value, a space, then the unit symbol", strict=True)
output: 0.4 A
